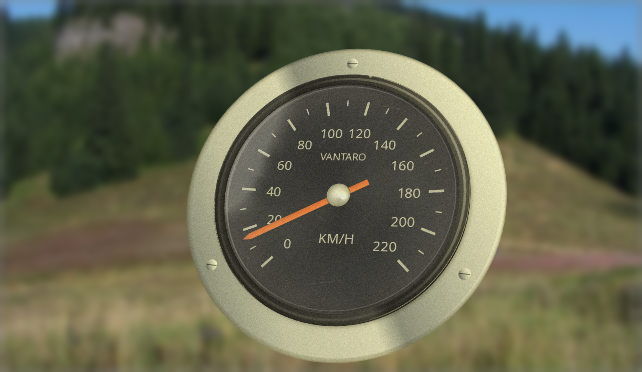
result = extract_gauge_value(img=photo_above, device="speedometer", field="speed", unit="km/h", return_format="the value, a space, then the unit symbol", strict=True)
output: 15 km/h
